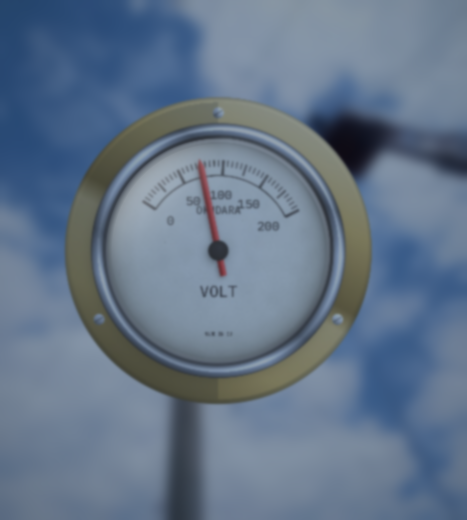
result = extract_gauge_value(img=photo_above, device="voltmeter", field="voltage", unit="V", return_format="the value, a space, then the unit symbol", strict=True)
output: 75 V
